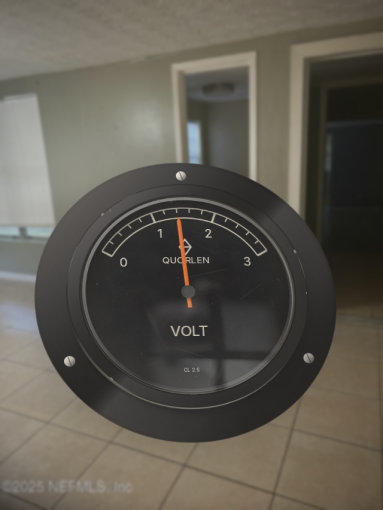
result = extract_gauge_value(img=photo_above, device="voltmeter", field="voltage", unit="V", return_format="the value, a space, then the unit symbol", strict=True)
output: 1.4 V
